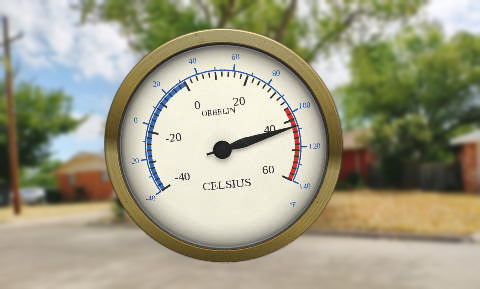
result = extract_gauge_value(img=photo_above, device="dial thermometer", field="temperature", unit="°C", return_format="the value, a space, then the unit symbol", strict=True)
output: 42 °C
